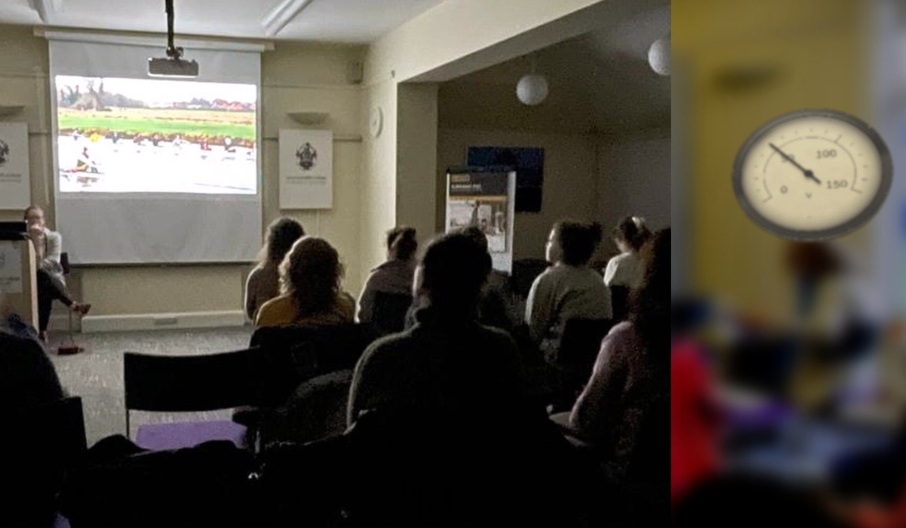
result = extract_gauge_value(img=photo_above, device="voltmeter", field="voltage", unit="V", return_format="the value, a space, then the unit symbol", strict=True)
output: 50 V
